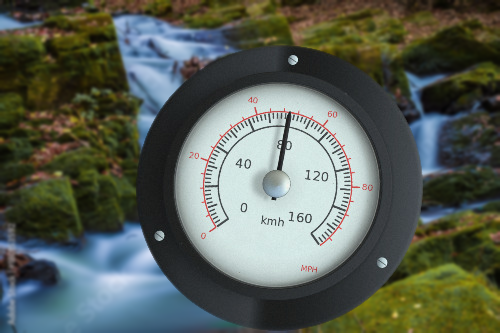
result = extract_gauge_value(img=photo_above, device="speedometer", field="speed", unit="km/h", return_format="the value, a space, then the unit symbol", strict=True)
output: 80 km/h
